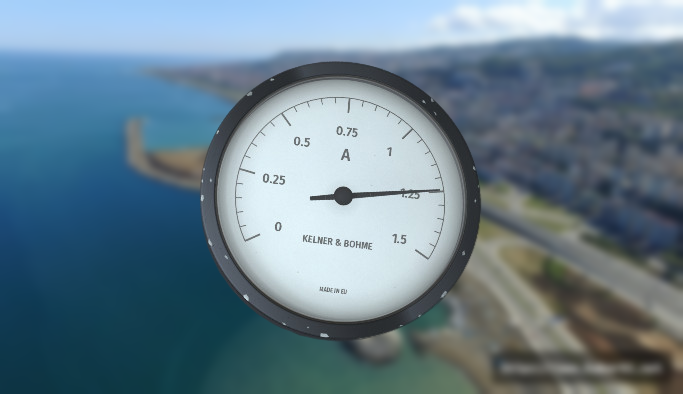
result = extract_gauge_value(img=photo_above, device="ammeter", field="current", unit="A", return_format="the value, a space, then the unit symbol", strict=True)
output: 1.25 A
